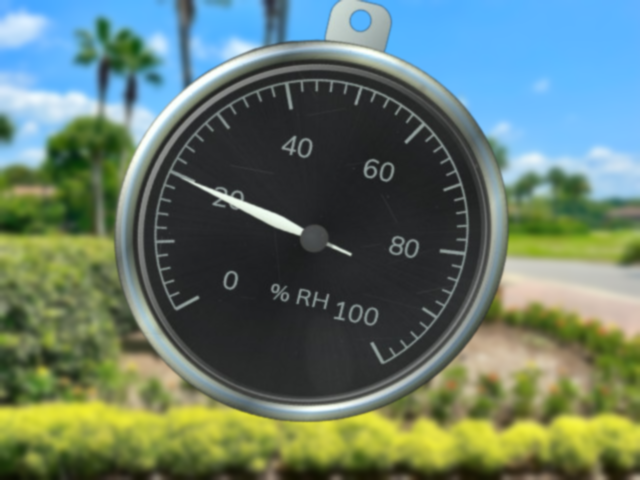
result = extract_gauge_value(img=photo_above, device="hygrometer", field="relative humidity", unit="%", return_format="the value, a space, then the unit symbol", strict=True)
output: 20 %
